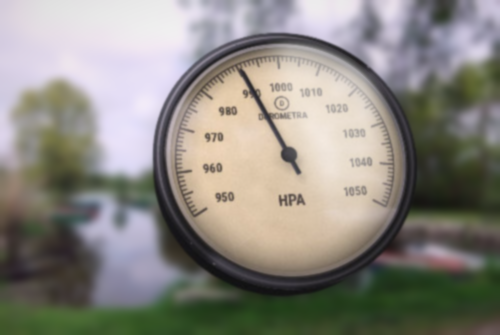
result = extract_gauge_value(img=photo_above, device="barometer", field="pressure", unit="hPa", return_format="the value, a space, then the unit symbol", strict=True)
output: 990 hPa
